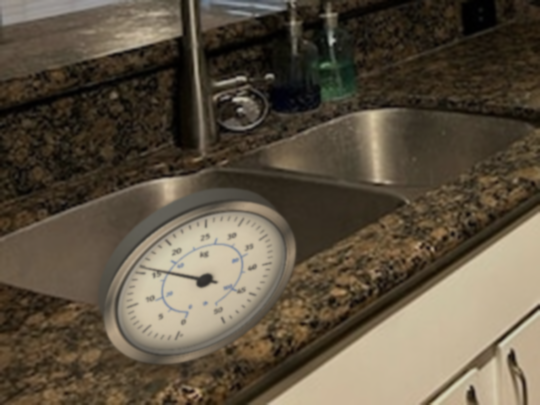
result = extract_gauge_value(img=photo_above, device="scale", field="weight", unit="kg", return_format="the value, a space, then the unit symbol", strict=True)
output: 16 kg
